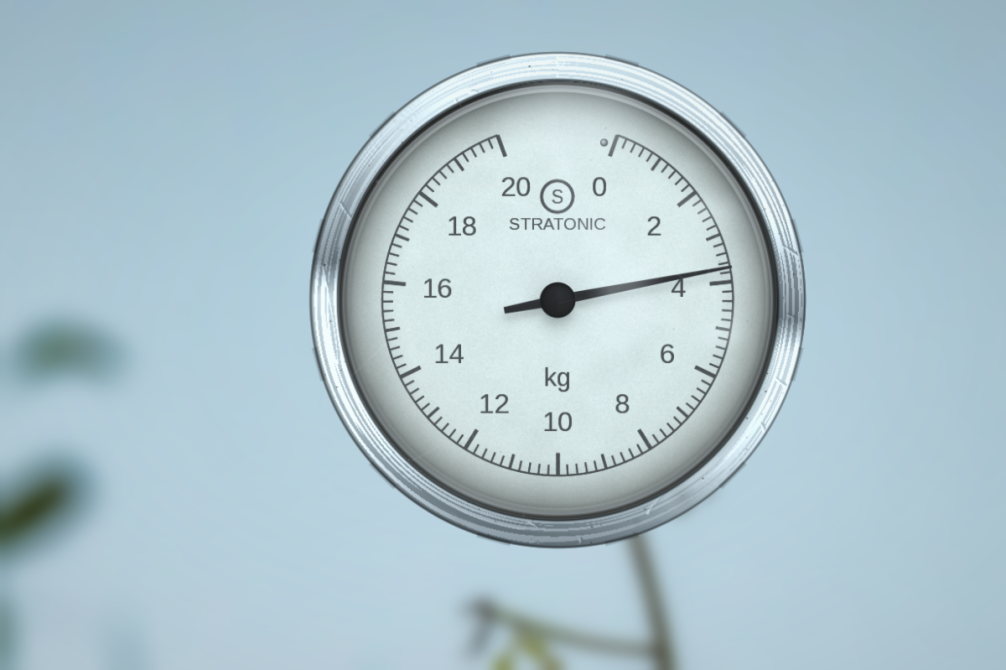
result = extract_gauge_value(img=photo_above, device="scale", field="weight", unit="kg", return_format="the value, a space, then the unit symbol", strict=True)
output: 3.7 kg
